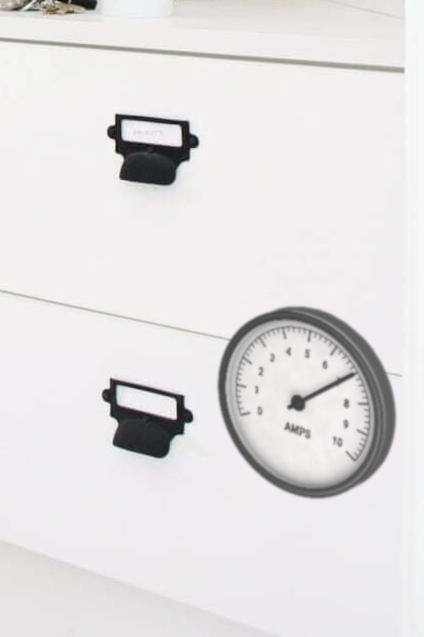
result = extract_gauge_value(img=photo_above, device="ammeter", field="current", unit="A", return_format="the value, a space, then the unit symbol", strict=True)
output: 7 A
